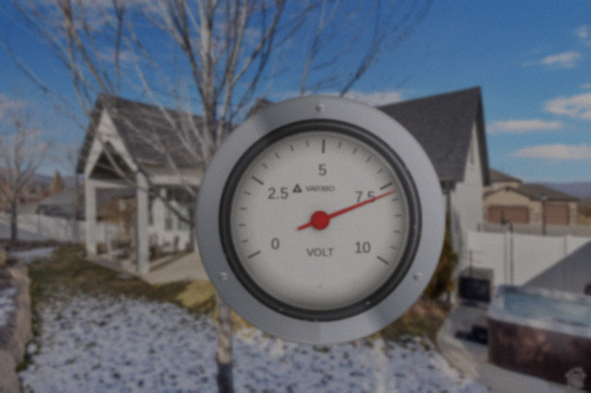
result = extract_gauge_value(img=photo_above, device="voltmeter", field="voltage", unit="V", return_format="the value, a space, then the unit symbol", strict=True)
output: 7.75 V
